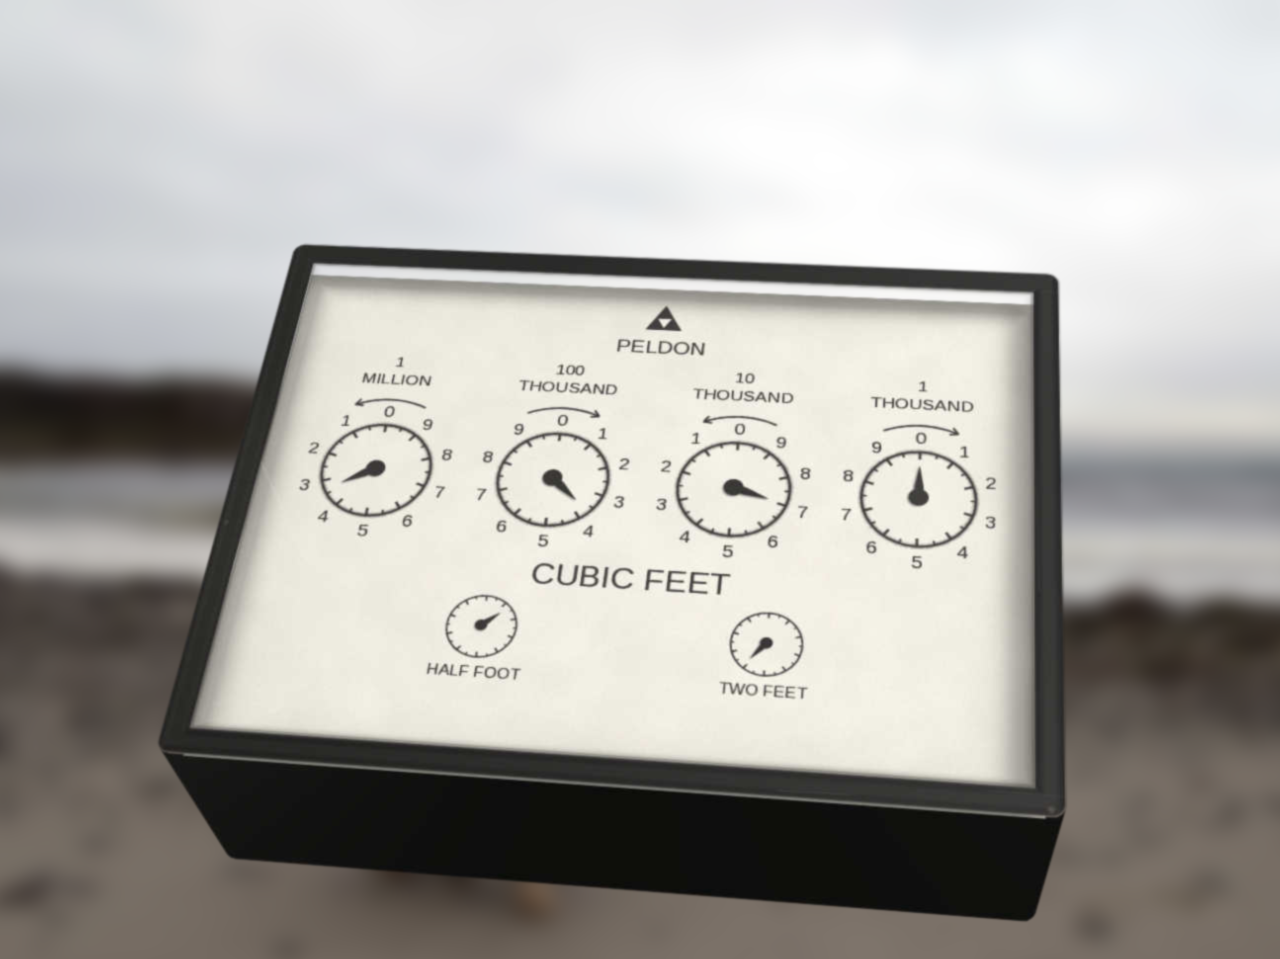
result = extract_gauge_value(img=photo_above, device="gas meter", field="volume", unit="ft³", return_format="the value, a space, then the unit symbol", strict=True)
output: 337000 ft³
